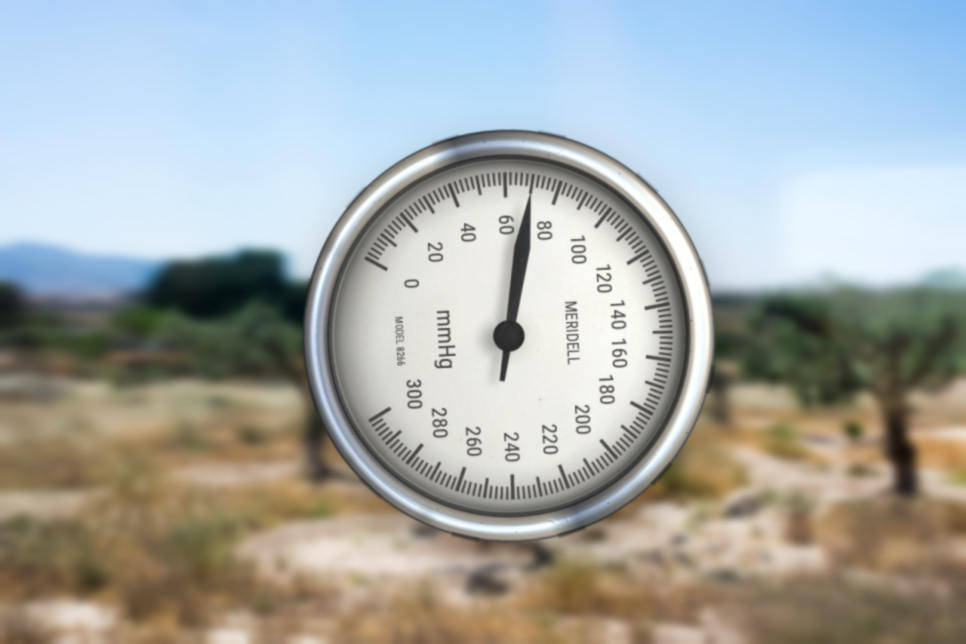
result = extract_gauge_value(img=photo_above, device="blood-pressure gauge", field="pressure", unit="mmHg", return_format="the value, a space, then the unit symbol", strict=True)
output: 70 mmHg
